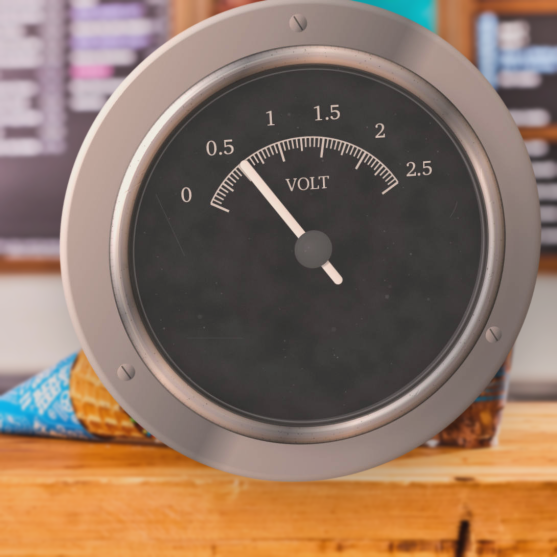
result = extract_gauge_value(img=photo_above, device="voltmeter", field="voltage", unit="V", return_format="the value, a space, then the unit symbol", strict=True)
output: 0.55 V
